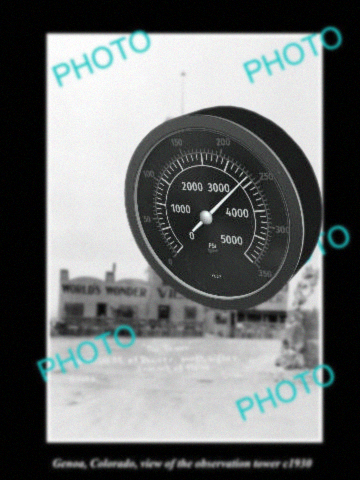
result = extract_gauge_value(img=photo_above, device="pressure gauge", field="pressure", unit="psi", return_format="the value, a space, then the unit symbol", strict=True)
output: 3400 psi
